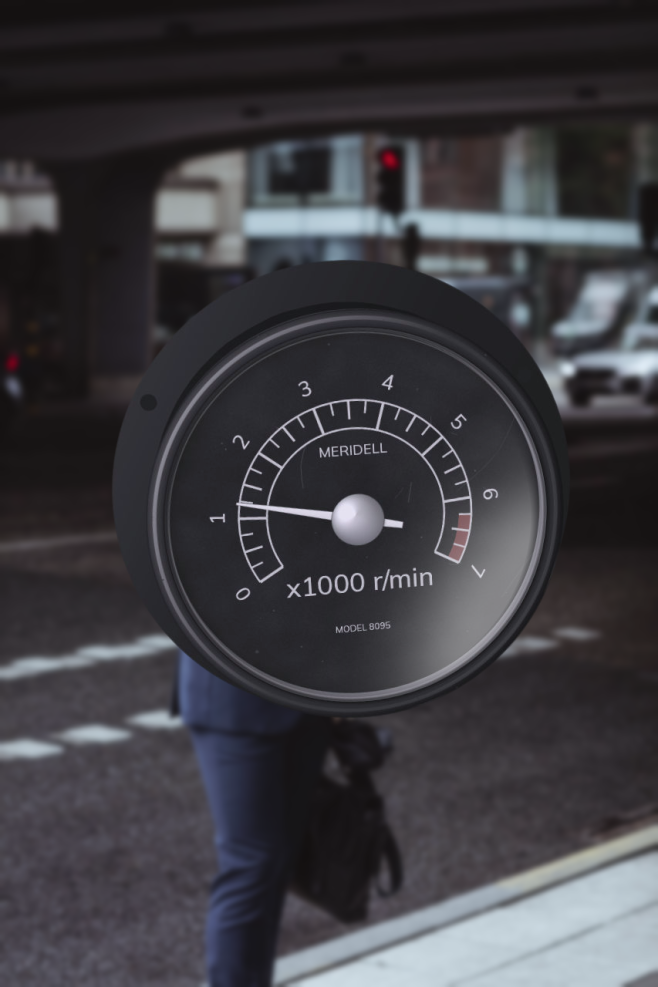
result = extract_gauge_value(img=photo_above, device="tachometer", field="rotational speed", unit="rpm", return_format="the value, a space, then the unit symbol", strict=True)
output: 1250 rpm
